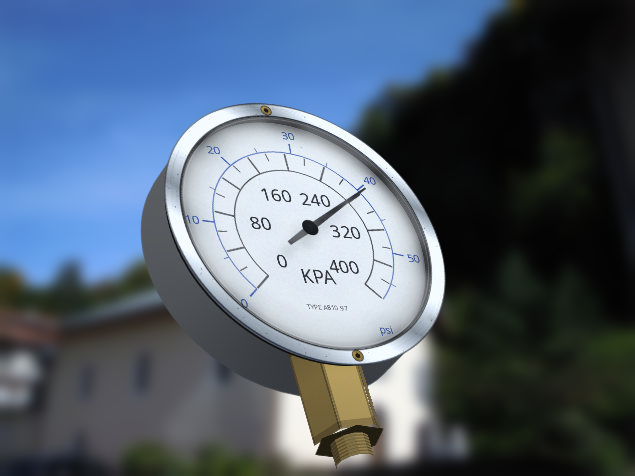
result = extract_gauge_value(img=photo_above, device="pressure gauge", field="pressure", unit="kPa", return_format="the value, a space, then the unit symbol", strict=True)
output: 280 kPa
